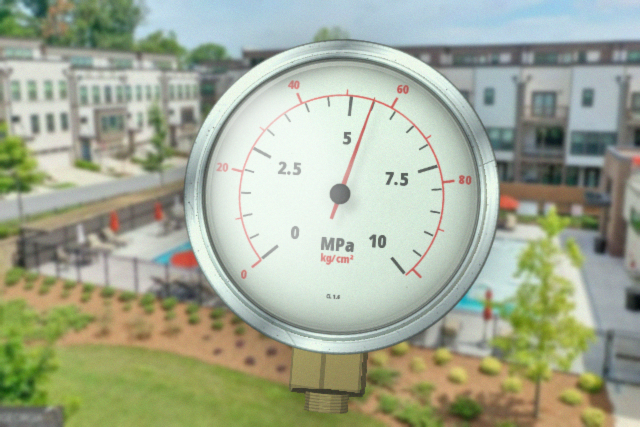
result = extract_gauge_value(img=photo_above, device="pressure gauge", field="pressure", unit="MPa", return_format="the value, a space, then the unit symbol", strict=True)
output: 5.5 MPa
